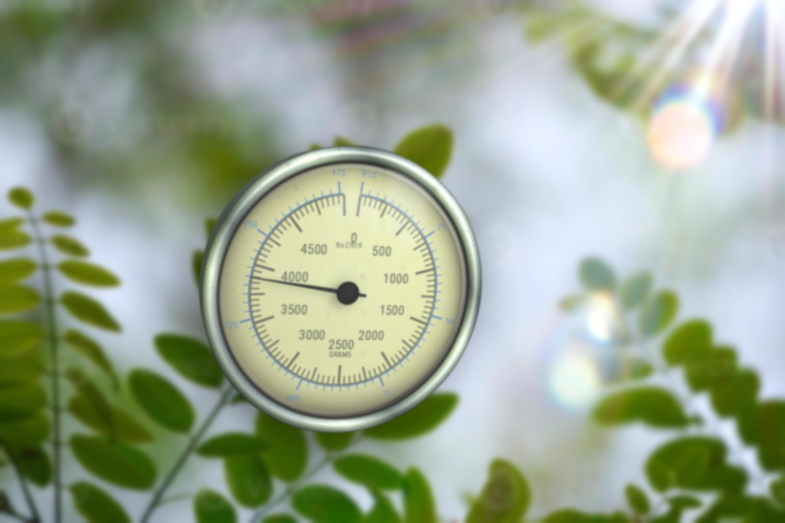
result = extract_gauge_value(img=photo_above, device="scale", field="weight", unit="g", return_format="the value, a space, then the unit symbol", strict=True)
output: 3900 g
